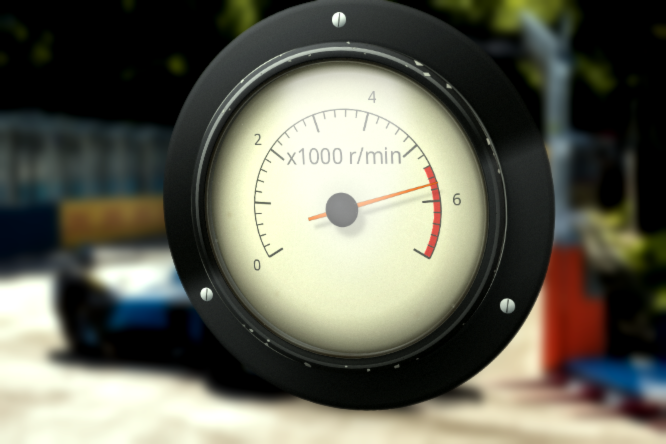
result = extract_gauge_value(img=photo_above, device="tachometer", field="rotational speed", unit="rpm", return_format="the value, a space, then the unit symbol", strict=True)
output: 5700 rpm
